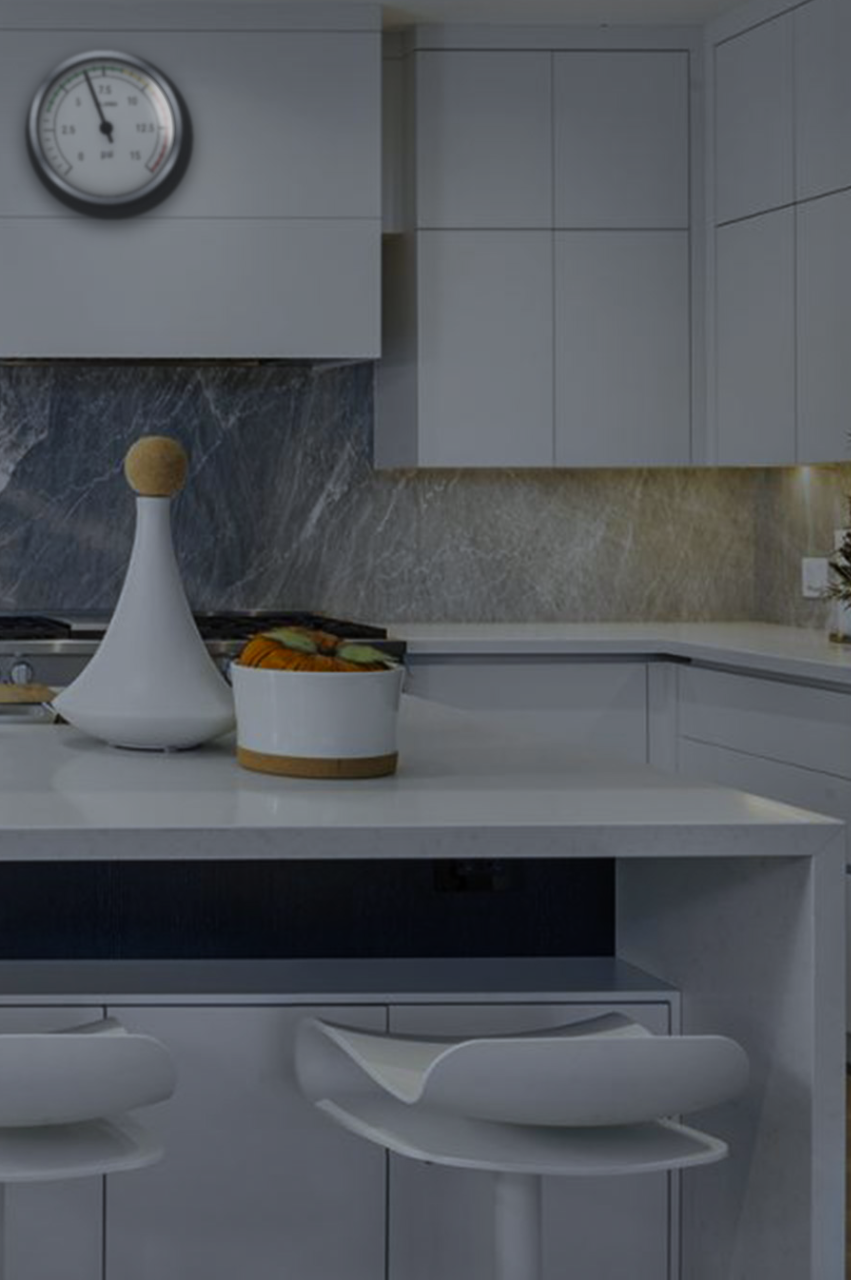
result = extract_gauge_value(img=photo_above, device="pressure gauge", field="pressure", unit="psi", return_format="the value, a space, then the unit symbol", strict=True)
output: 6.5 psi
